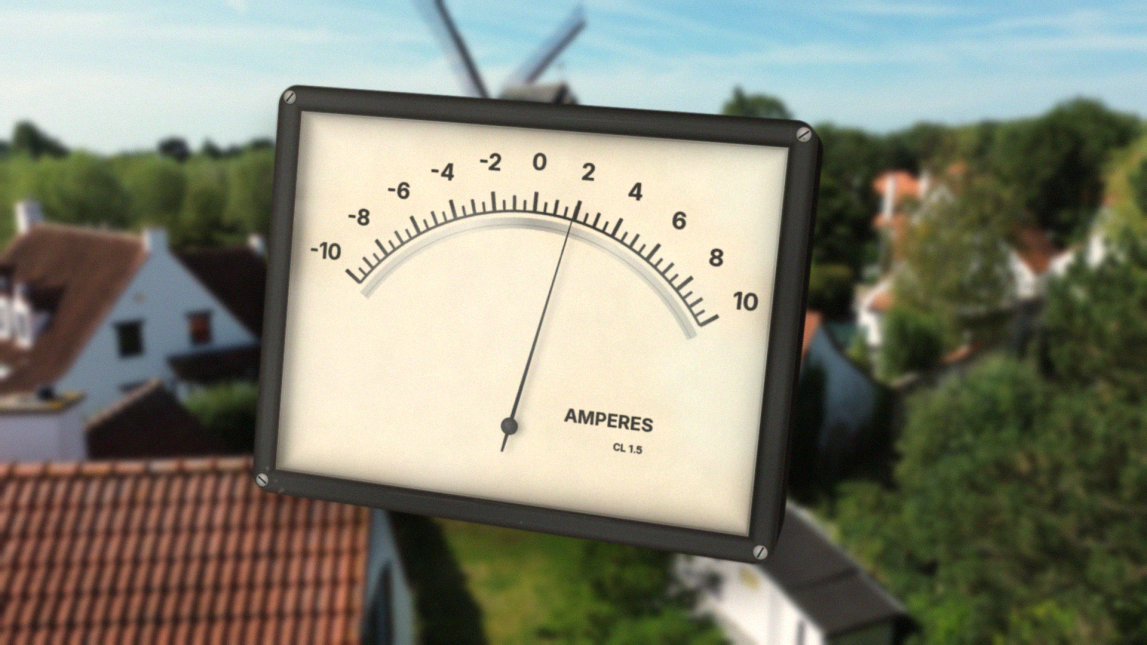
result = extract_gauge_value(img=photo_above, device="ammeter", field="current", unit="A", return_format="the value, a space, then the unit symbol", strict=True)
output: 2 A
